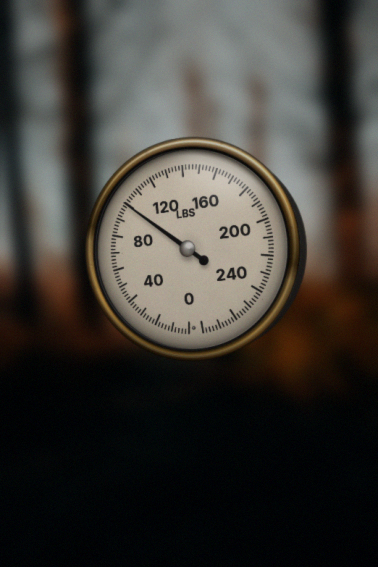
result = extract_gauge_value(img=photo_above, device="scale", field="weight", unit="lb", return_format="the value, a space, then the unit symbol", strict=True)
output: 100 lb
